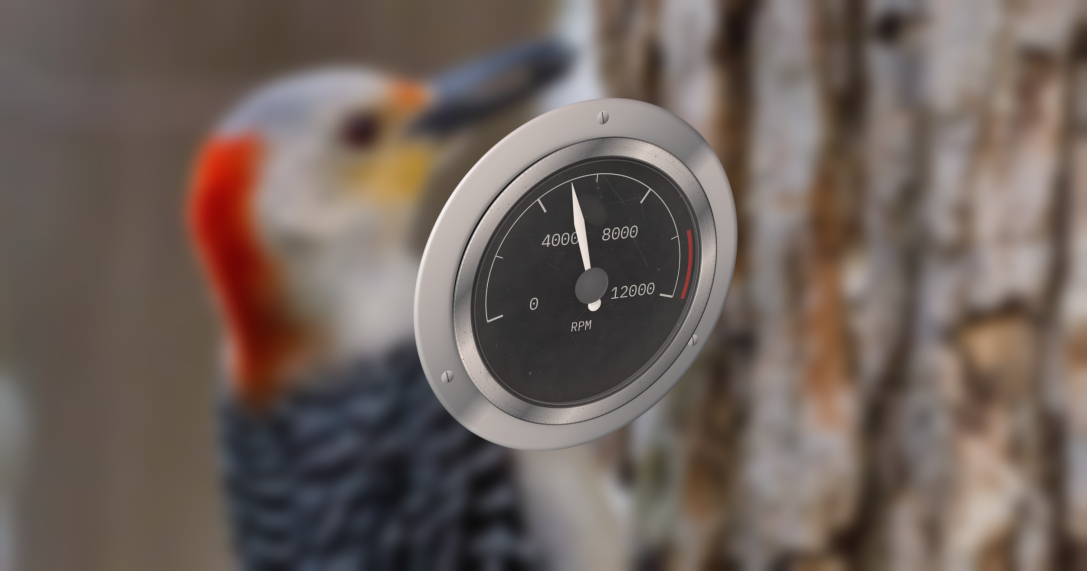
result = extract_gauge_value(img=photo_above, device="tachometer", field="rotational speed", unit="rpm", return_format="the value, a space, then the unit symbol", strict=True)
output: 5000 rpm
